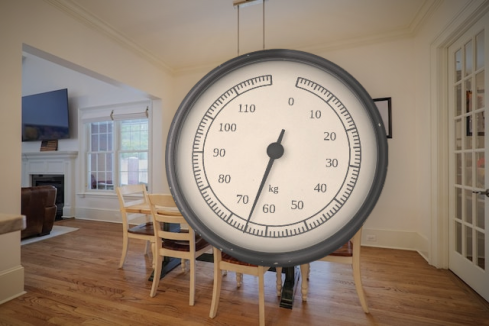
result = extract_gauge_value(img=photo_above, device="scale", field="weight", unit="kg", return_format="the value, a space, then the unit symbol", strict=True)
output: 65 kg
